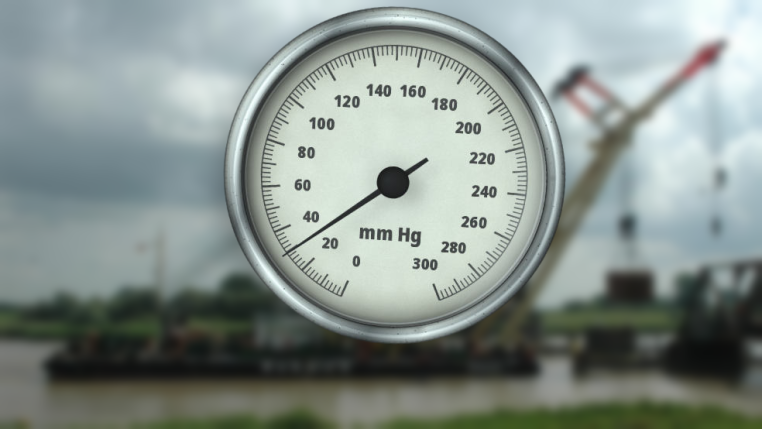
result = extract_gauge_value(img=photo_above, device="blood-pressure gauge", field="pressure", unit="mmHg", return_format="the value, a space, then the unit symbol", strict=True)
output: 30 mmHg
